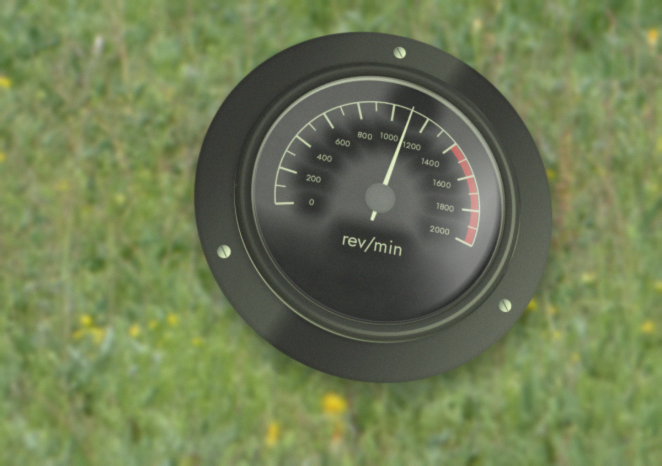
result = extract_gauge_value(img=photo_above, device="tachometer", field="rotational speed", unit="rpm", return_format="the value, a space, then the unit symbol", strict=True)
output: 1100 rpm
